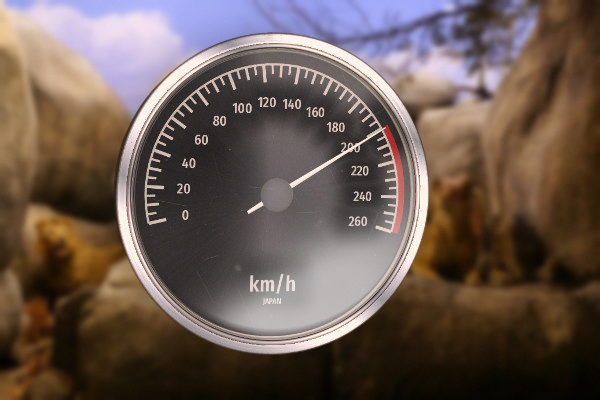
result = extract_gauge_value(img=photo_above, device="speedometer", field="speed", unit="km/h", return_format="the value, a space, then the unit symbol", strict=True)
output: 200 km/h
